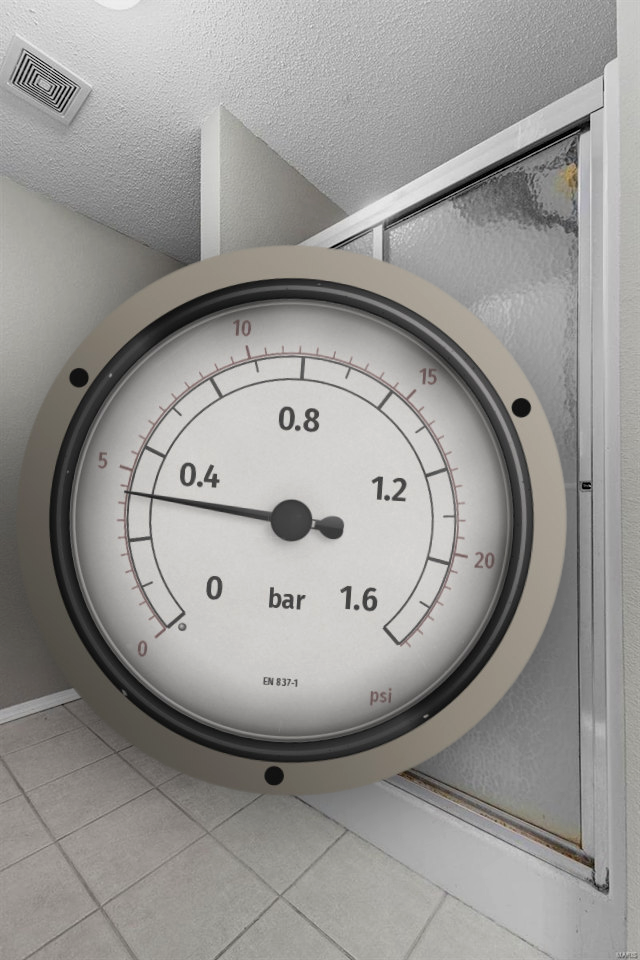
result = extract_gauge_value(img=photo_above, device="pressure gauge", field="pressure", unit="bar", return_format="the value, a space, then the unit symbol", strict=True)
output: 0.3 bar
